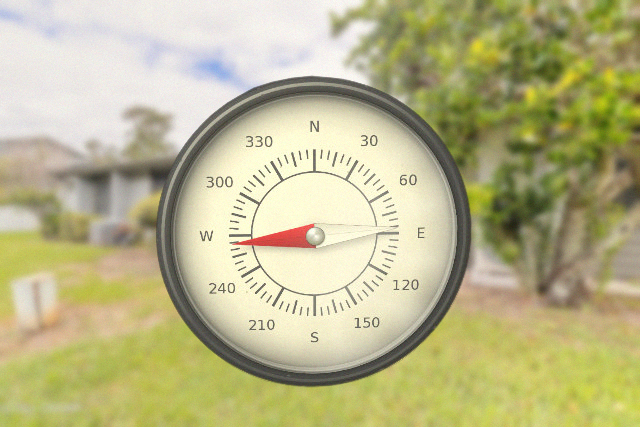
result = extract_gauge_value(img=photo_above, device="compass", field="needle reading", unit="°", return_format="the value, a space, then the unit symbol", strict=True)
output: 265 °
